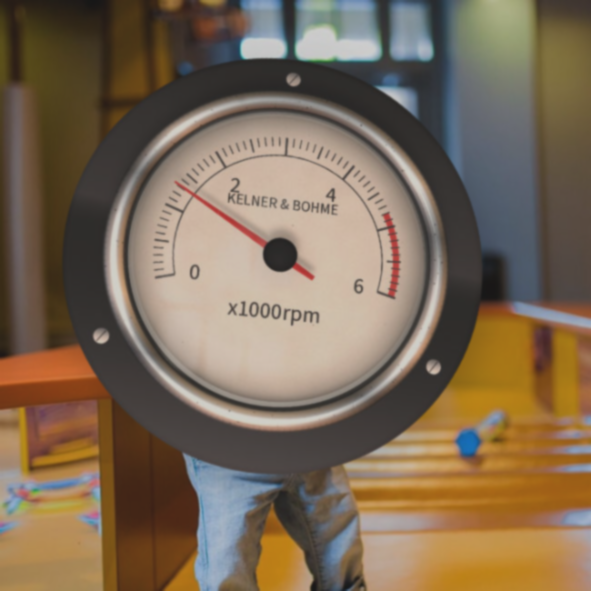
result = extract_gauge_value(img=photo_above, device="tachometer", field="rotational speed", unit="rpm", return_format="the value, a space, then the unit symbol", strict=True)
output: 1300 rpm
